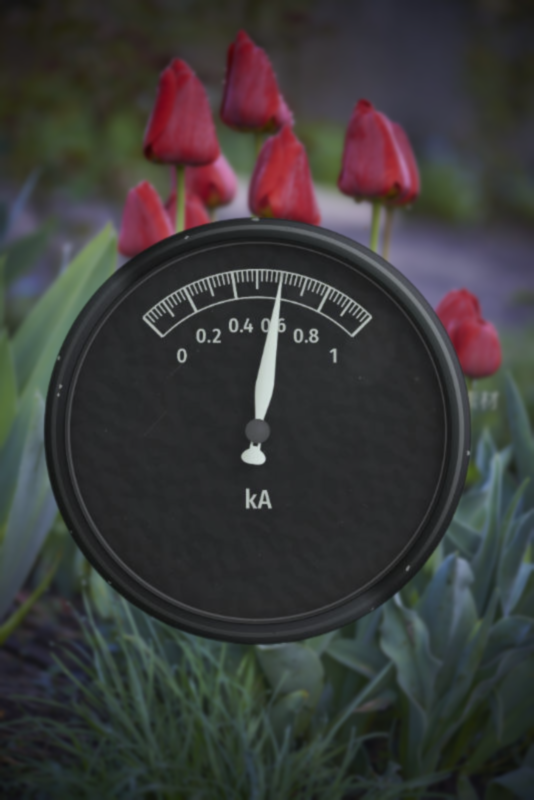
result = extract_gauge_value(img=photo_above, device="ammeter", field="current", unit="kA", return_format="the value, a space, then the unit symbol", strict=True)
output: 0.6 kA
